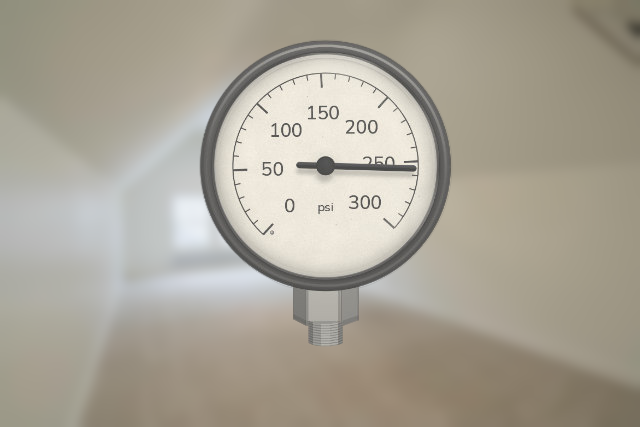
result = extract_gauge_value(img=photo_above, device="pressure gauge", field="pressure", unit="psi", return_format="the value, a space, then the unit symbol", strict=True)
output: 255 psi
